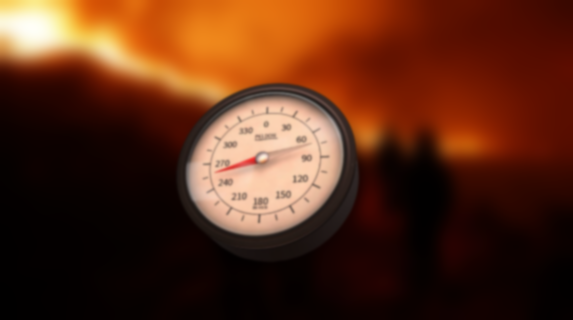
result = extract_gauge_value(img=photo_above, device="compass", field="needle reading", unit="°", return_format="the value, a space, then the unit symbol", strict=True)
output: 255 °
